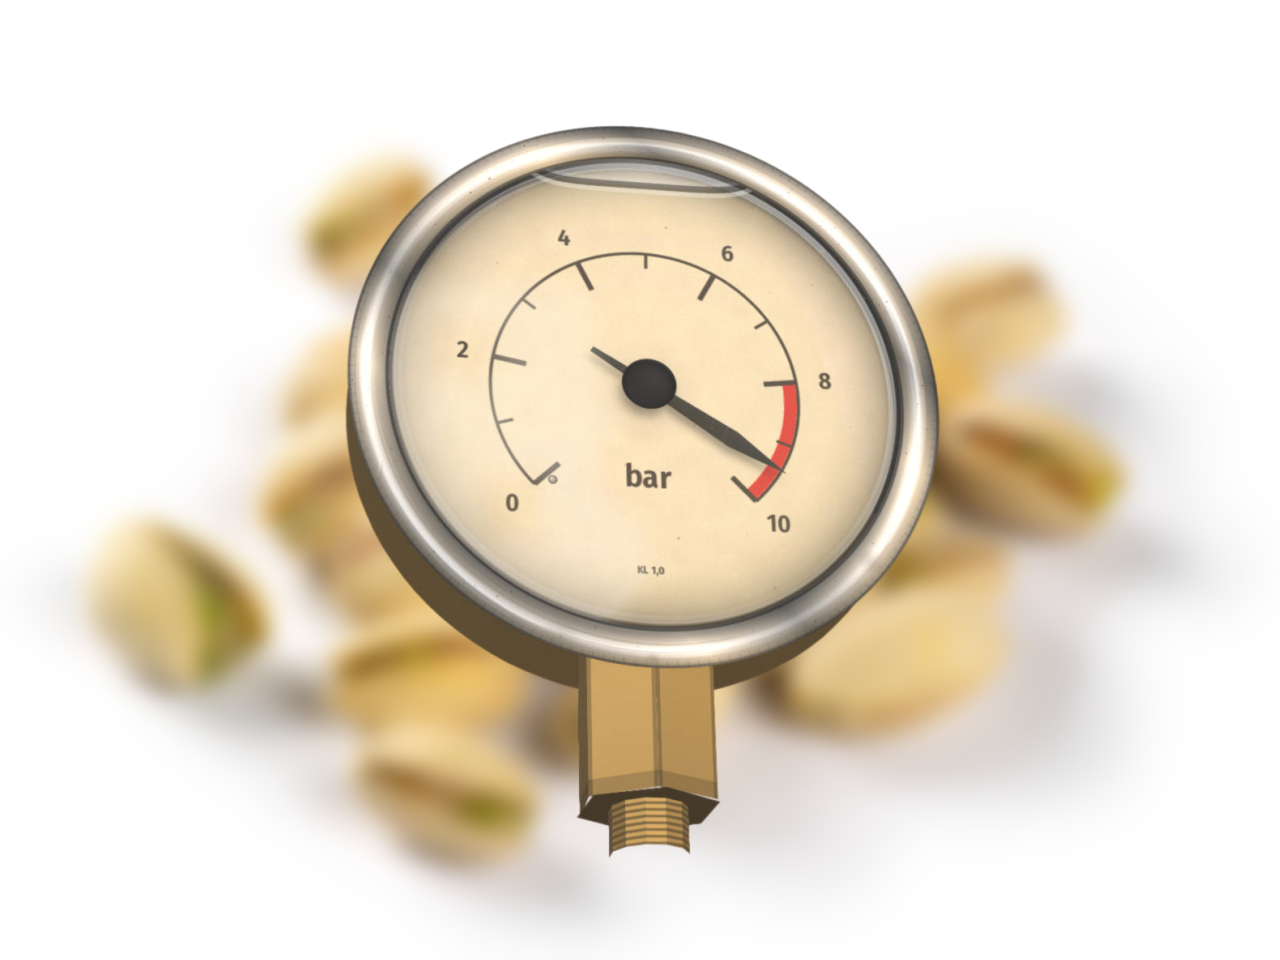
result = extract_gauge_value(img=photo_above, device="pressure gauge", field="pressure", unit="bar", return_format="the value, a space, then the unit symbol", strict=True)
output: 9.5 bar
